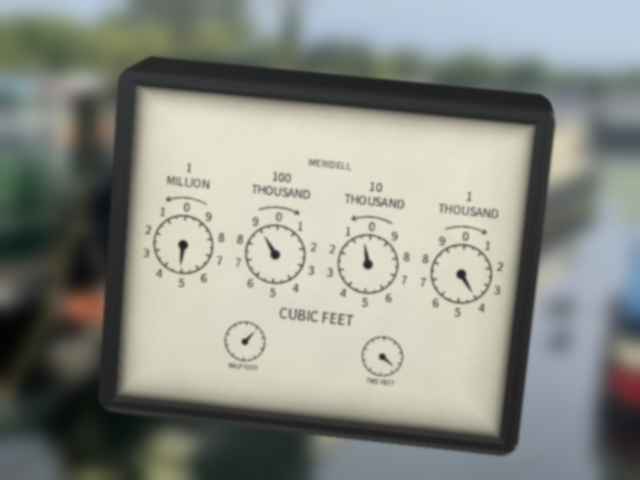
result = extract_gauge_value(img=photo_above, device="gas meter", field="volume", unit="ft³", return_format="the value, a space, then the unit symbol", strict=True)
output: 490400 ft³
